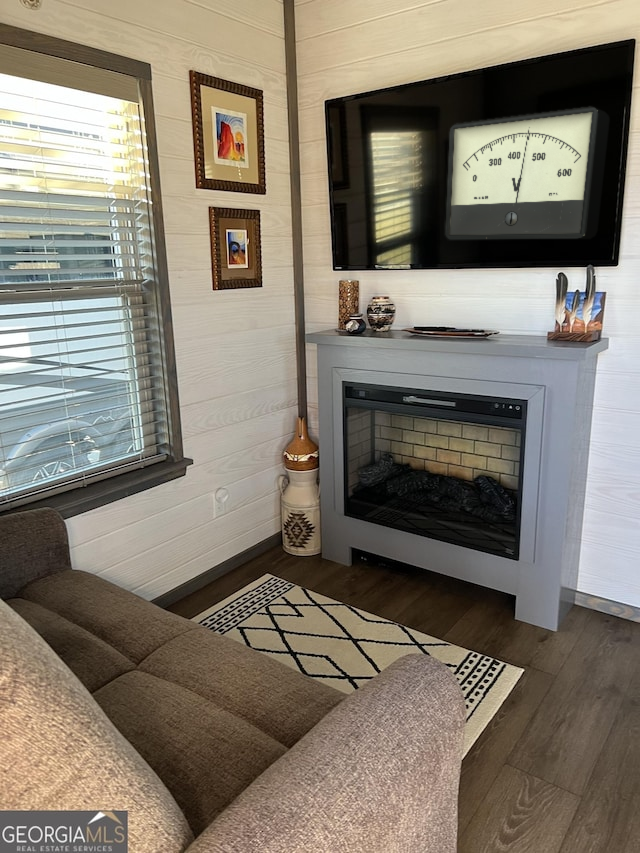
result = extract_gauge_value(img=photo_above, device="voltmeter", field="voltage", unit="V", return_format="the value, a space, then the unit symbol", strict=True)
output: 450 V
